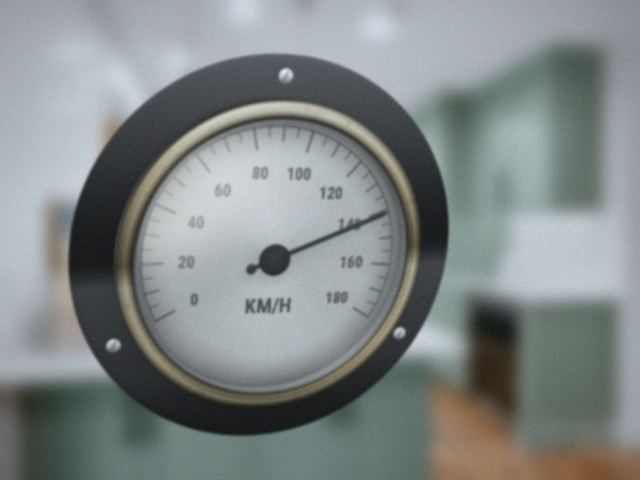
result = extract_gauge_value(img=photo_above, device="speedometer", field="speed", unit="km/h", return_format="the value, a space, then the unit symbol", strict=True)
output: 140 km/h
